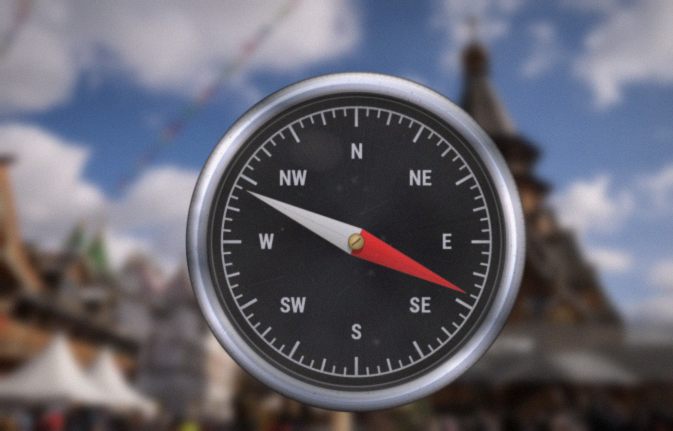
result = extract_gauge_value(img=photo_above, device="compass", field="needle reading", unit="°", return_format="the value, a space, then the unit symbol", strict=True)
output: 115 °
